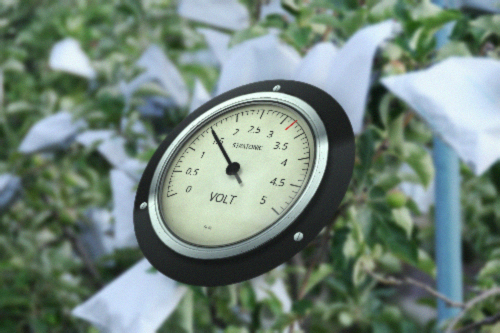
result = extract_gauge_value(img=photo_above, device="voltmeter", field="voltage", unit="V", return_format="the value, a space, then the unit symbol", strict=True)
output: 1.5 V
